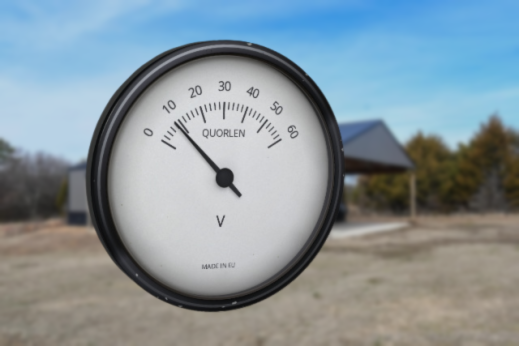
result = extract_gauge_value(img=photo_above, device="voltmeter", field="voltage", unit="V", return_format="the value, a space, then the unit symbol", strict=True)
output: 8 V
